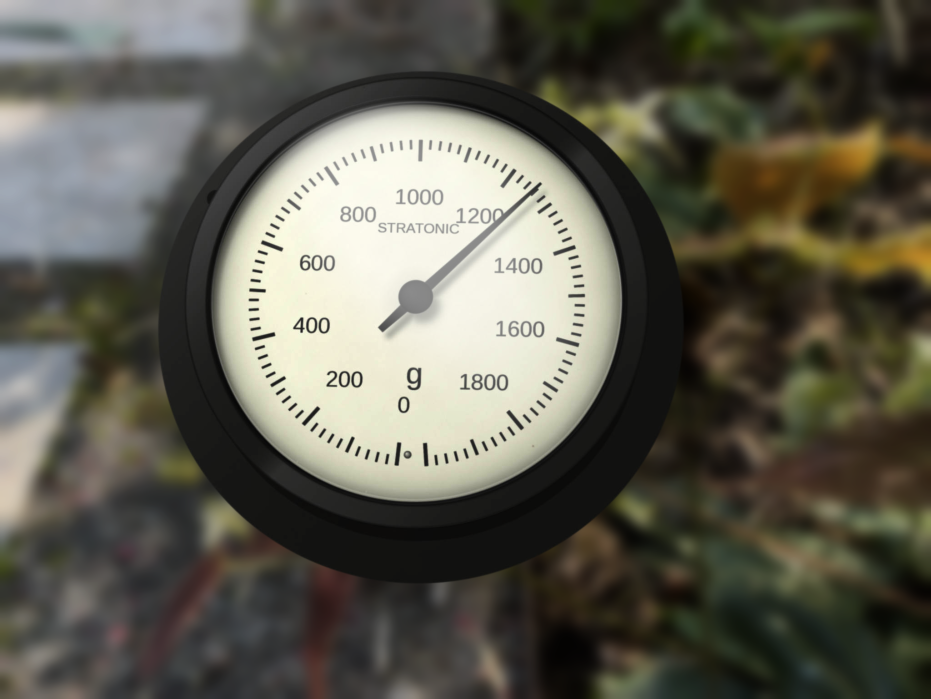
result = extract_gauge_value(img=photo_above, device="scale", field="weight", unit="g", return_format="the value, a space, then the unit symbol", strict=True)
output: 1260 g
